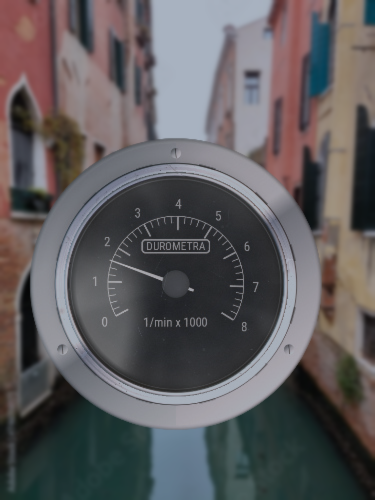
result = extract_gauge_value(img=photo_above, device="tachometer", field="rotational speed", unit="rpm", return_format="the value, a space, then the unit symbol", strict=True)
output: 1600 rpm
